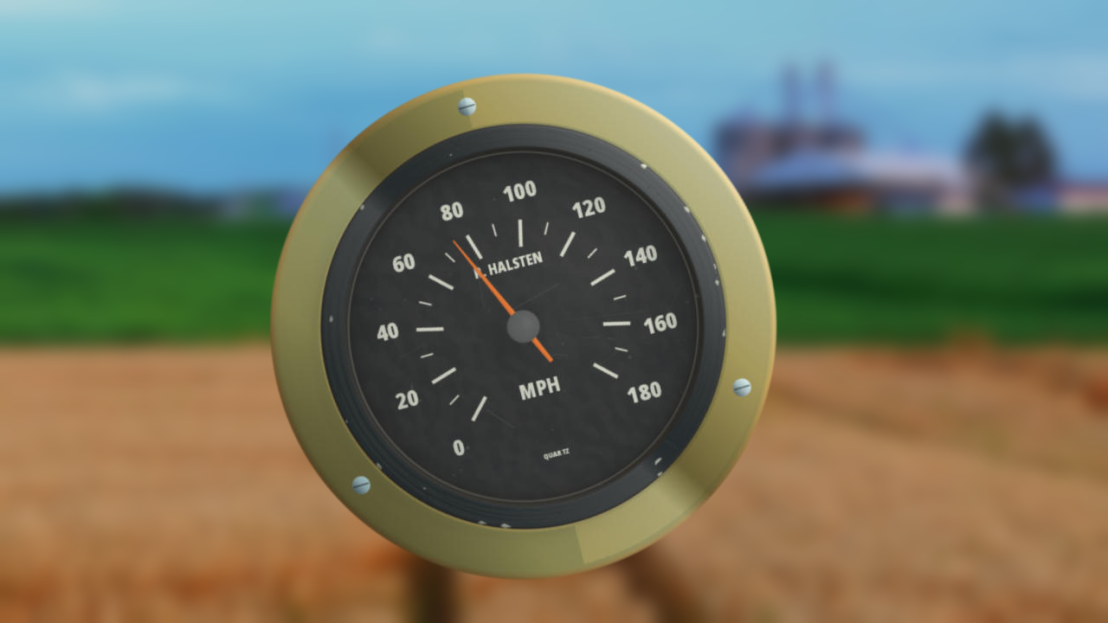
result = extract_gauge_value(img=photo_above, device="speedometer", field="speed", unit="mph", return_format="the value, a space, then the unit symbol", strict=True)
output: 75 mph
